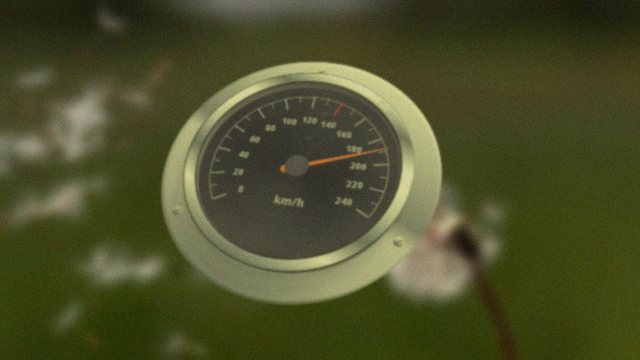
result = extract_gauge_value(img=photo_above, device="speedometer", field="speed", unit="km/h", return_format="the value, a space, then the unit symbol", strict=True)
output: 190 km/h
